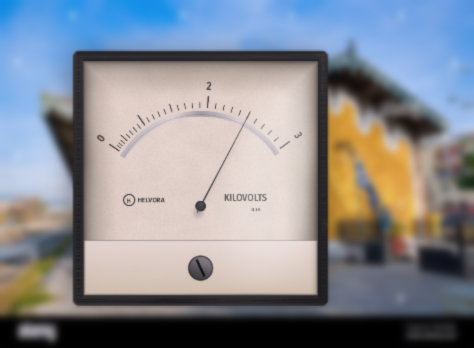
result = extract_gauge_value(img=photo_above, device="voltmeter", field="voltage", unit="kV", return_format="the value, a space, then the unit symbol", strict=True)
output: 2.5 kV
